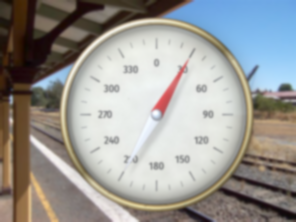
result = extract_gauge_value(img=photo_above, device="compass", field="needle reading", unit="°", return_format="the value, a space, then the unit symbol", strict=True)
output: 30 °
